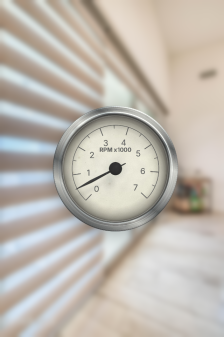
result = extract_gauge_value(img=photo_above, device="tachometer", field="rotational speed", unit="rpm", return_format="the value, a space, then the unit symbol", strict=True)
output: 500 rpm
